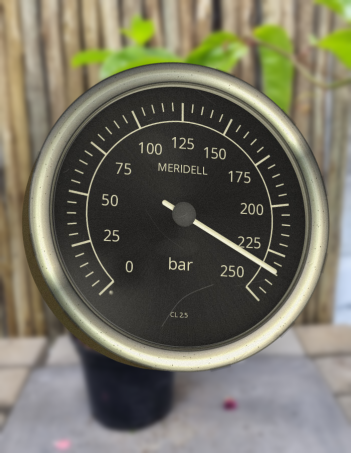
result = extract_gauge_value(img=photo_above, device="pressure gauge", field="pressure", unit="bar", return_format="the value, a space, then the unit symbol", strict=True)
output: 235 bar
